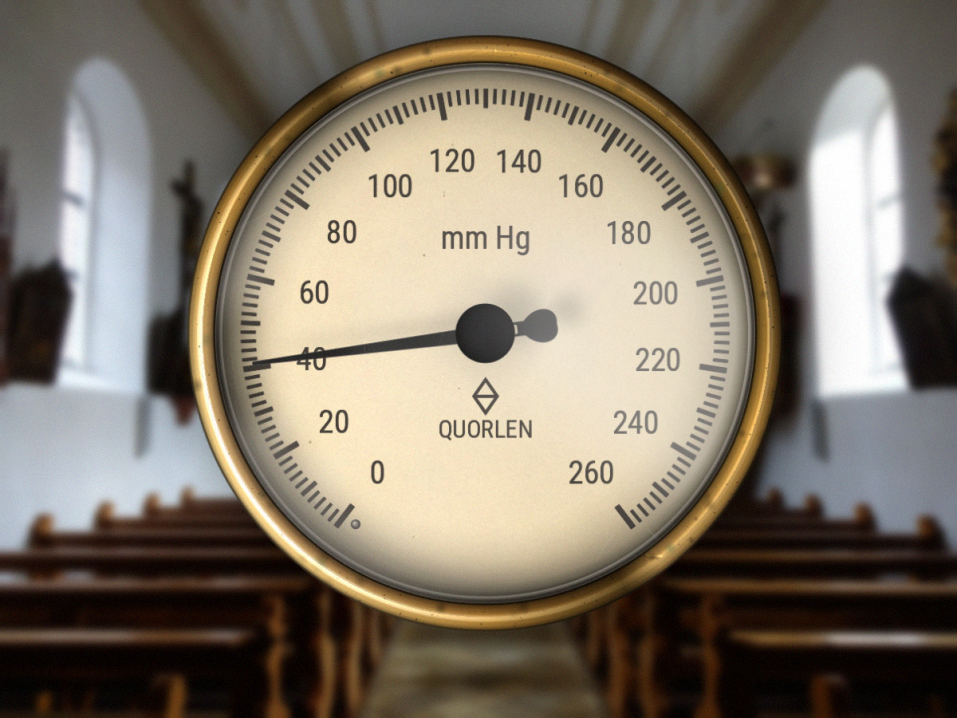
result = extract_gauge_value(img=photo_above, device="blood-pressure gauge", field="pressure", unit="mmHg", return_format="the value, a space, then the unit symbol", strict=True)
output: 41 mmHg
